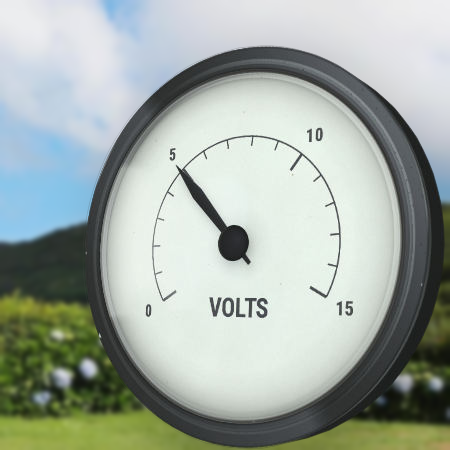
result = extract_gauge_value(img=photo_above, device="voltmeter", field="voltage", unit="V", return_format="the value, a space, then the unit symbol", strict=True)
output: 5 V
